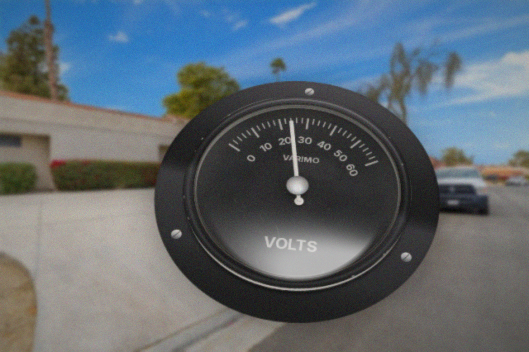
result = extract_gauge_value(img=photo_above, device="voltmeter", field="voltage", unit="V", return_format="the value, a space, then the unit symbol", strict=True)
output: 24 V
